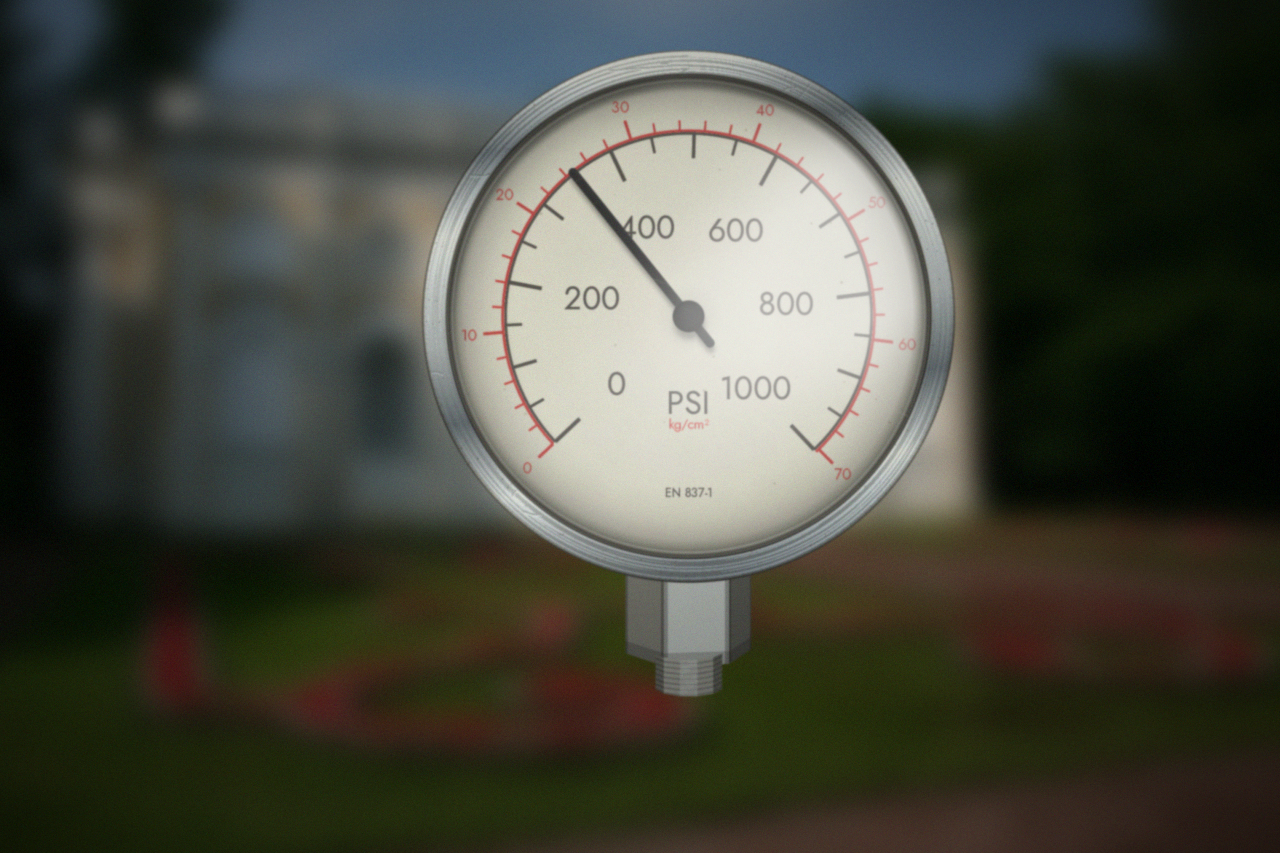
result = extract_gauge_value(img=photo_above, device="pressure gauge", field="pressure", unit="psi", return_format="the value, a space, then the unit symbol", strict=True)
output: 350 psi
